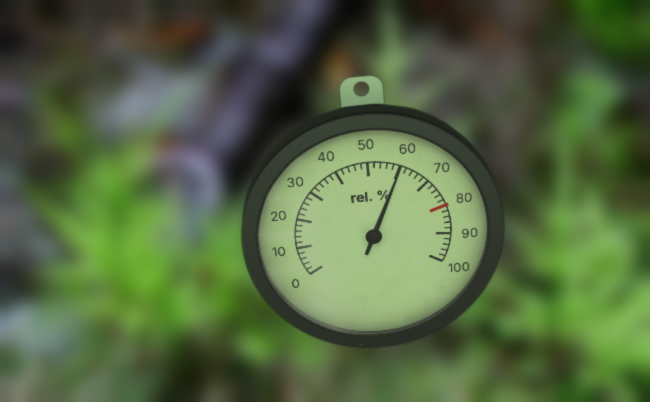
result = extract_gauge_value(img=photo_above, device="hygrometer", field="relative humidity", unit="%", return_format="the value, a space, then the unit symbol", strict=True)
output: 60 %
